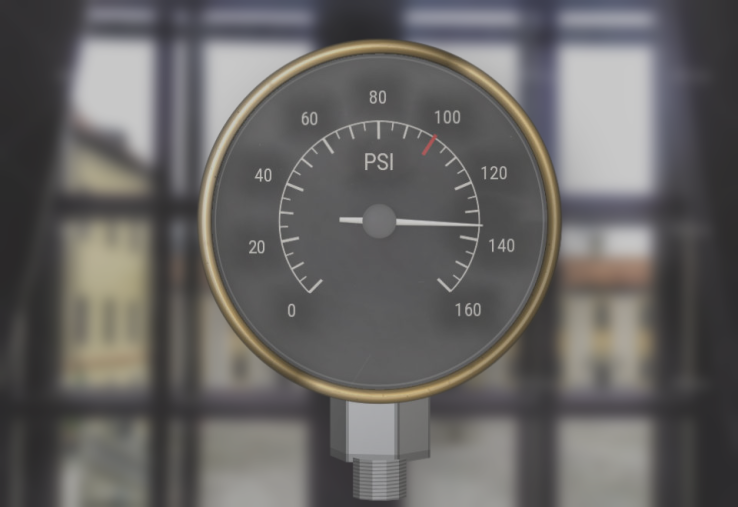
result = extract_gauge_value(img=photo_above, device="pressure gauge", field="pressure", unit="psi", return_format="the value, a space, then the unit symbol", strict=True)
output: 135 psi
